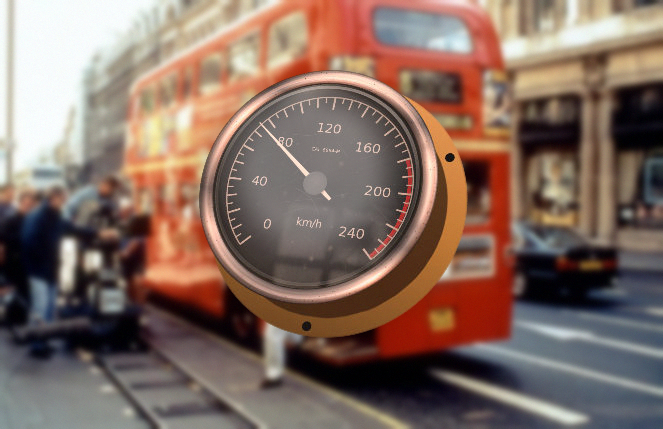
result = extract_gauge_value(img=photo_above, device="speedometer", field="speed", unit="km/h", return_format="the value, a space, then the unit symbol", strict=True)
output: 75 km/h
